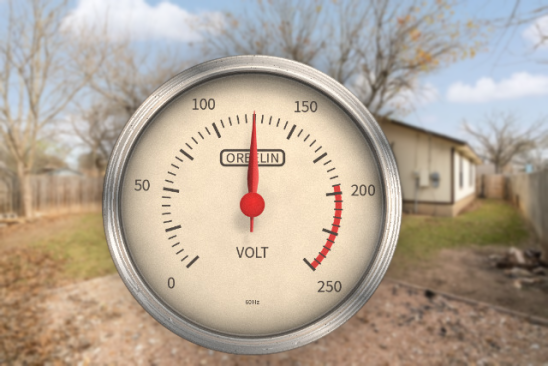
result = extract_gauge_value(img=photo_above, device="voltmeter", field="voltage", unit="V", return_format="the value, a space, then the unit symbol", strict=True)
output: 125 V
